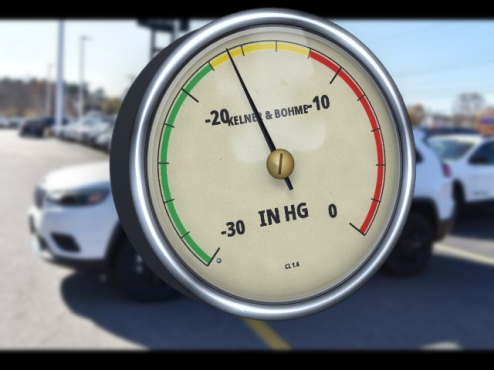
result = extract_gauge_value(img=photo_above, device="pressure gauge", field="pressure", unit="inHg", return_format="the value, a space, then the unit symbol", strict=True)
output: -17 inHg
